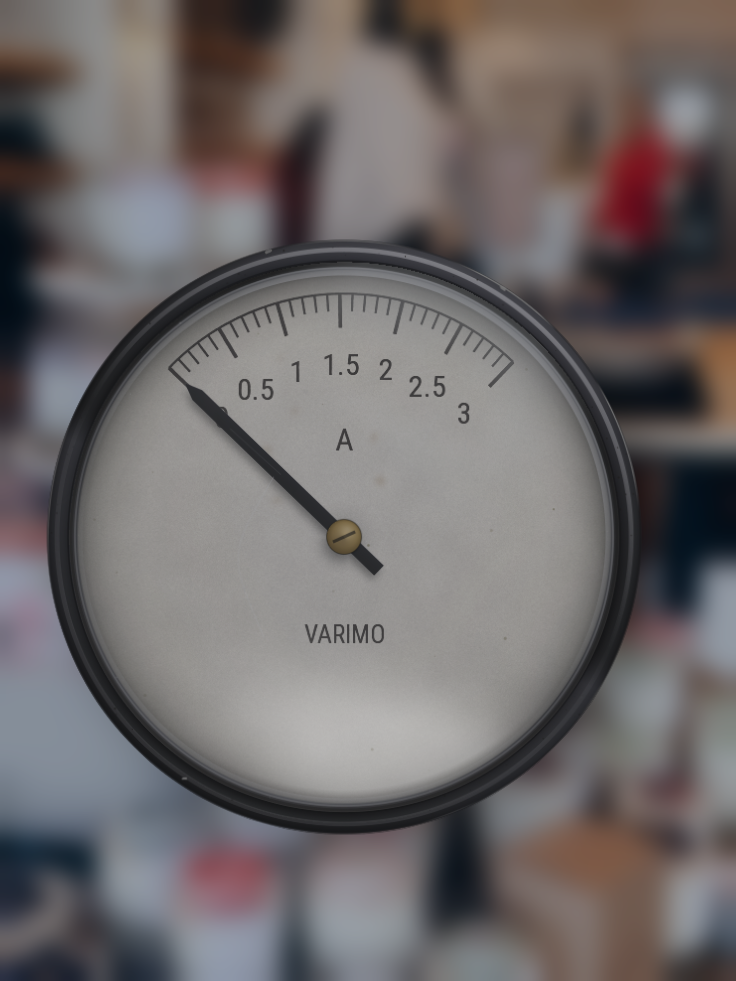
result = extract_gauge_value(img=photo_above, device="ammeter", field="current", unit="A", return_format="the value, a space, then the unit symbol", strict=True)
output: 0 A
